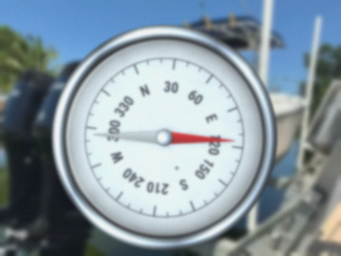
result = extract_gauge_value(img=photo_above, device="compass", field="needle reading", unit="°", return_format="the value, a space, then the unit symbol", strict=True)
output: 115 °
